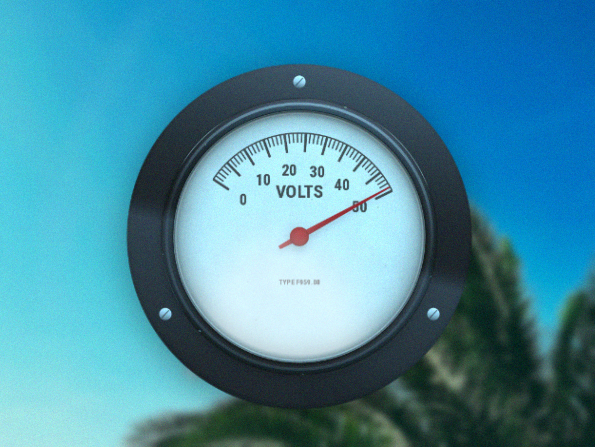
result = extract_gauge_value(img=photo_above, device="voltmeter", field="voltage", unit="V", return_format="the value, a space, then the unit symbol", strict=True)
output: 49 V
